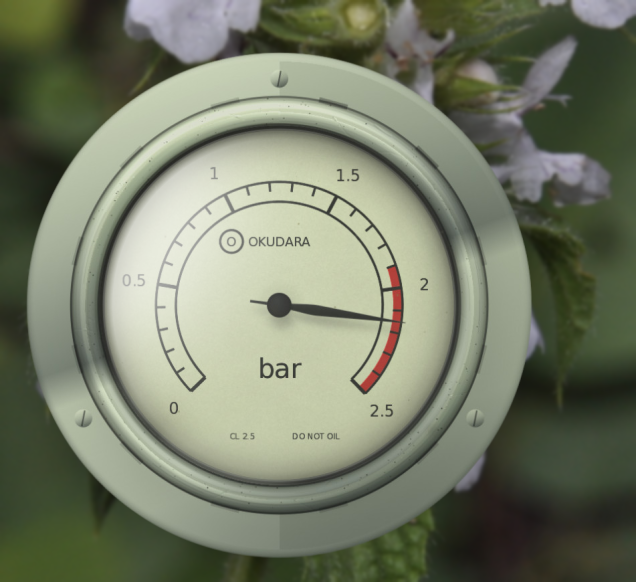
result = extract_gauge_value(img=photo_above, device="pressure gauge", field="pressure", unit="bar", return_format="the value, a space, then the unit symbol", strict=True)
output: 2.15 bar
